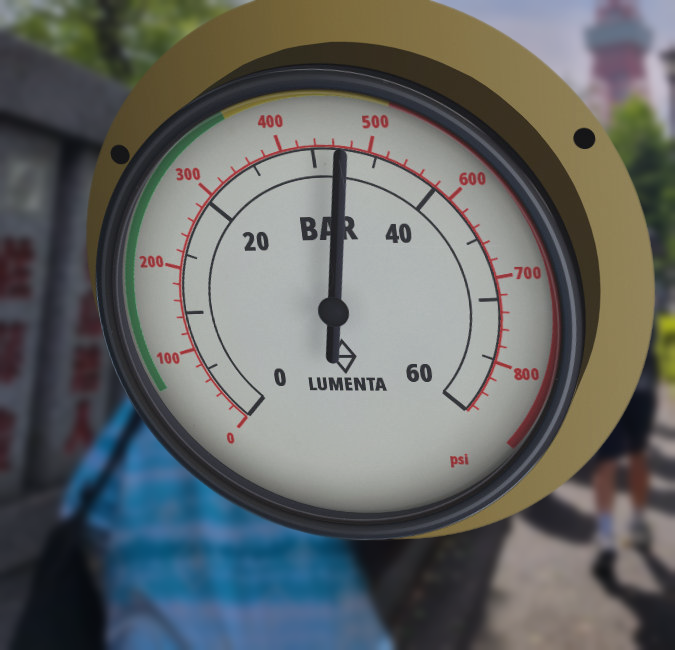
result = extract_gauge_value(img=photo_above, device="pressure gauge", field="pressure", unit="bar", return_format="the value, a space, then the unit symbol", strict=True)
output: 32.5 bar
